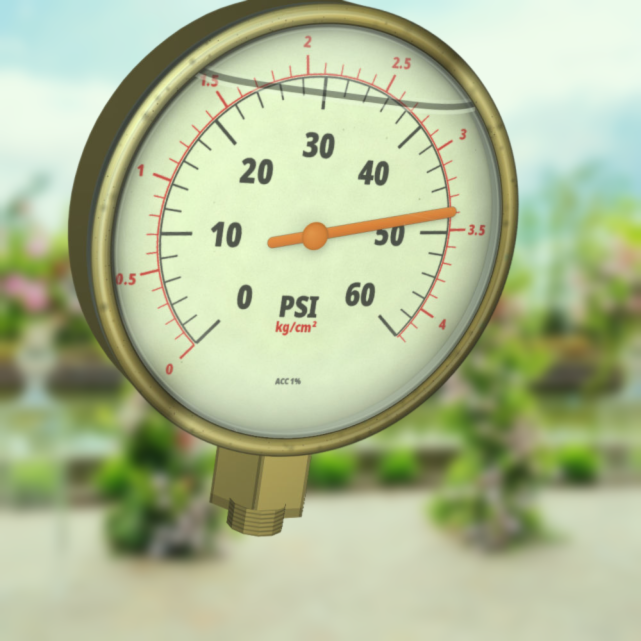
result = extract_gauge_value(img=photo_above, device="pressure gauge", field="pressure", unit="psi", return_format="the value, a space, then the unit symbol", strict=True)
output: 48 psi
